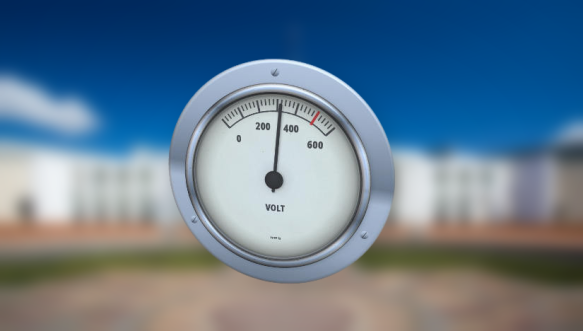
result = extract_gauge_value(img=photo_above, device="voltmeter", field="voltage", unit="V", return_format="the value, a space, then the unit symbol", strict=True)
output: 320 V
